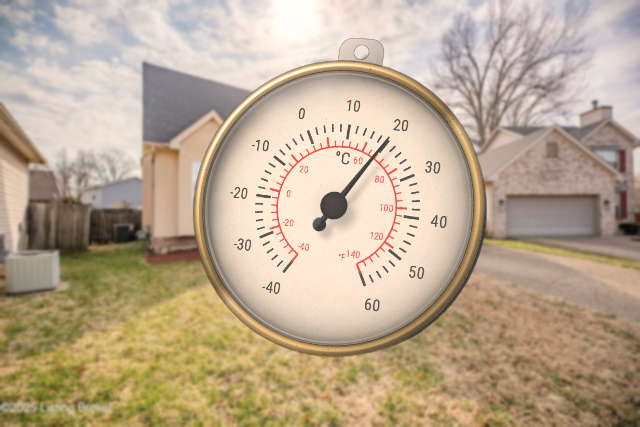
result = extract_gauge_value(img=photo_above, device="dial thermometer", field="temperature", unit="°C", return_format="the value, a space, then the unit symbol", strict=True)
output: 20 °C
